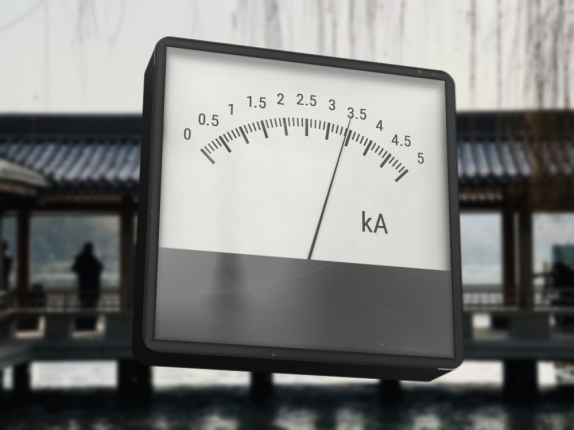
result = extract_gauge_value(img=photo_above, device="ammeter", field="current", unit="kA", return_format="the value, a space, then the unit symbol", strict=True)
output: 3.4 kA
